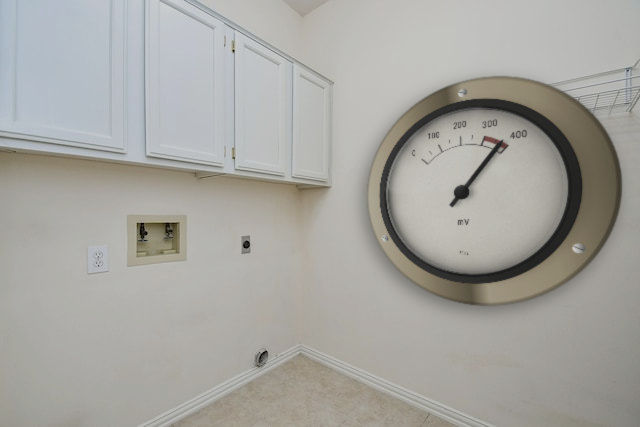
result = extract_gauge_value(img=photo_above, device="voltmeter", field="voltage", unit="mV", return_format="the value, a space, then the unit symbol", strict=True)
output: 375 mV
